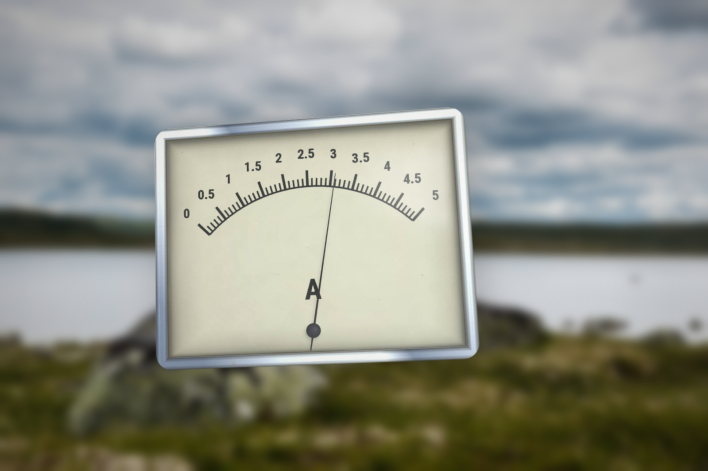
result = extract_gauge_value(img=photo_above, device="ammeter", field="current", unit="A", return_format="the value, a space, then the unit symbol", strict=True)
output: 3.1 A
